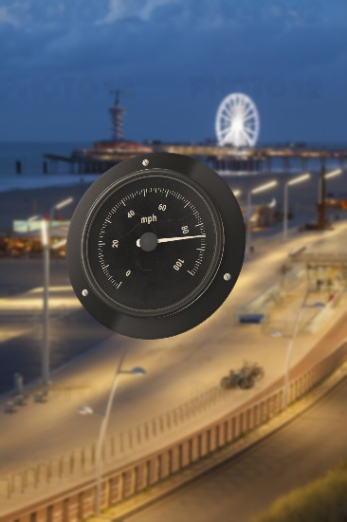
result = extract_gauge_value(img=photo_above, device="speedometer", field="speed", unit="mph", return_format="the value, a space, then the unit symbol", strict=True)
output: 85 mph
